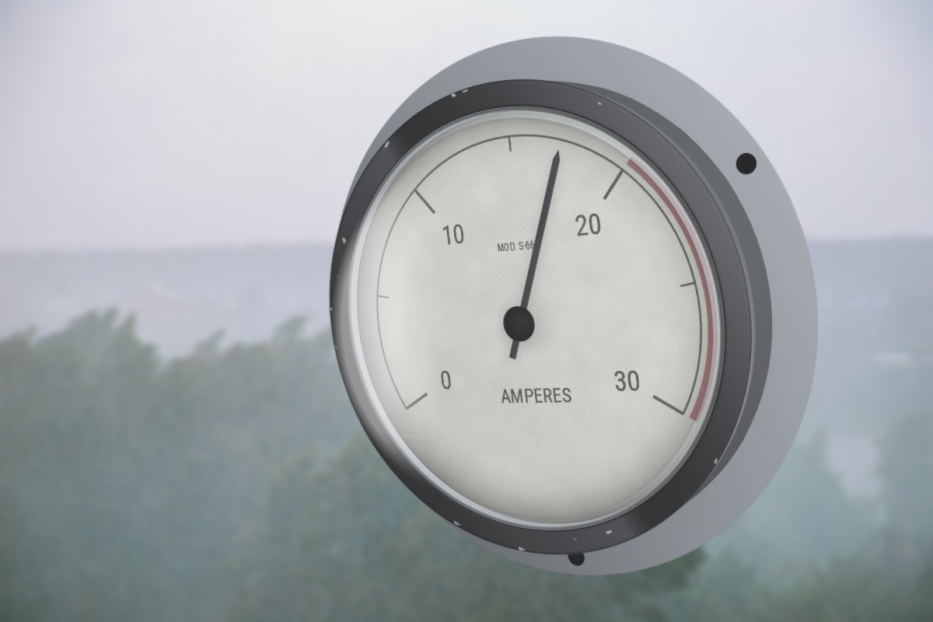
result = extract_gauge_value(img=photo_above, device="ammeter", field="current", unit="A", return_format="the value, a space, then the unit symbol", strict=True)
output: 17.5 A
